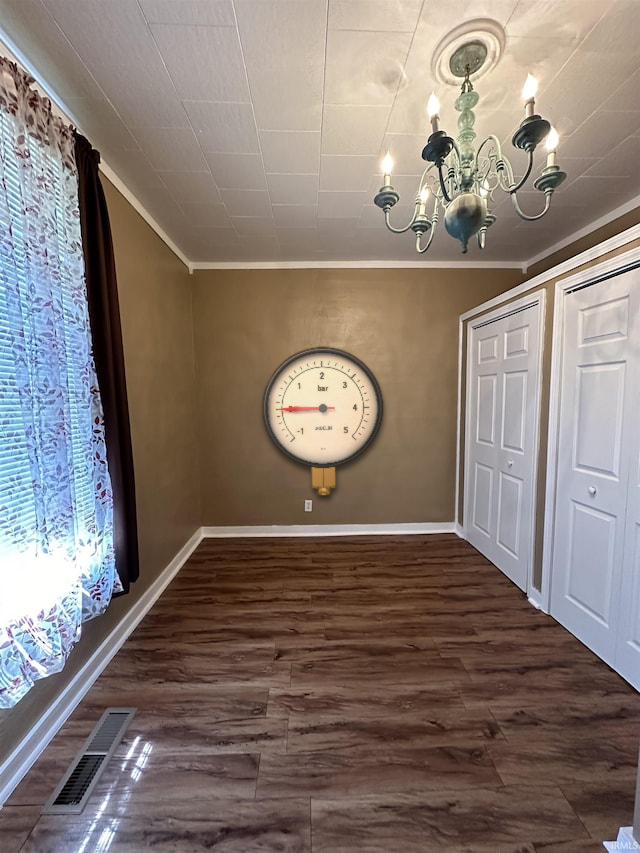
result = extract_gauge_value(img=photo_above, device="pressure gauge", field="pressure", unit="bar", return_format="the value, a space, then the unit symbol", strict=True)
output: 0 bar
